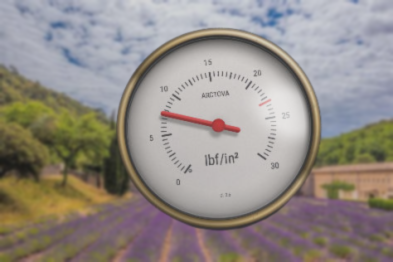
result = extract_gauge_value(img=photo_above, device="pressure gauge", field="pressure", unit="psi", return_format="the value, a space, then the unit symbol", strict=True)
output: 7.5 psi
